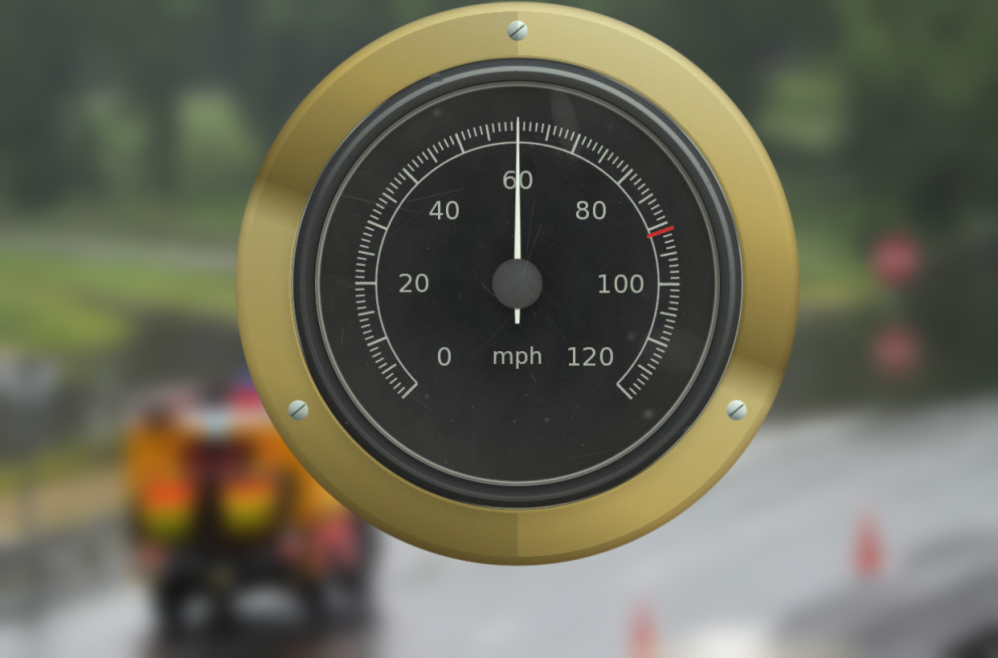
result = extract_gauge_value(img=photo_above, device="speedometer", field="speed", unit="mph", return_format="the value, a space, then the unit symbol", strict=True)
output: 60 mph
